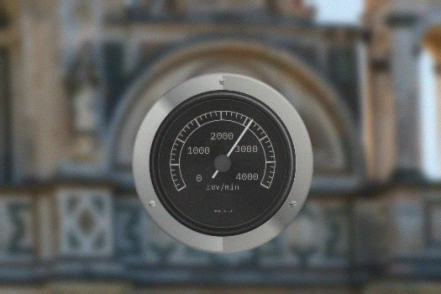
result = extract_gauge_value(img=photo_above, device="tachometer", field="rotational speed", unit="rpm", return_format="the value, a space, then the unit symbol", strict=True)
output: 2600 rpm
